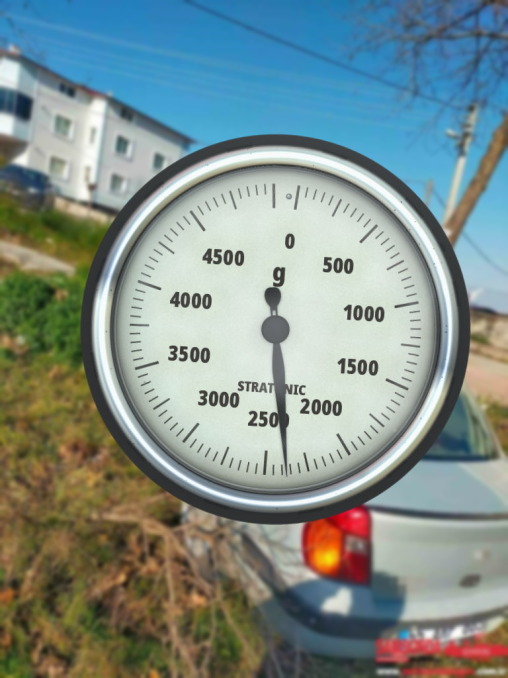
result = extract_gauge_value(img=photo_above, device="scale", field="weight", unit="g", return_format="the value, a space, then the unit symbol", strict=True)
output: 2375 g
